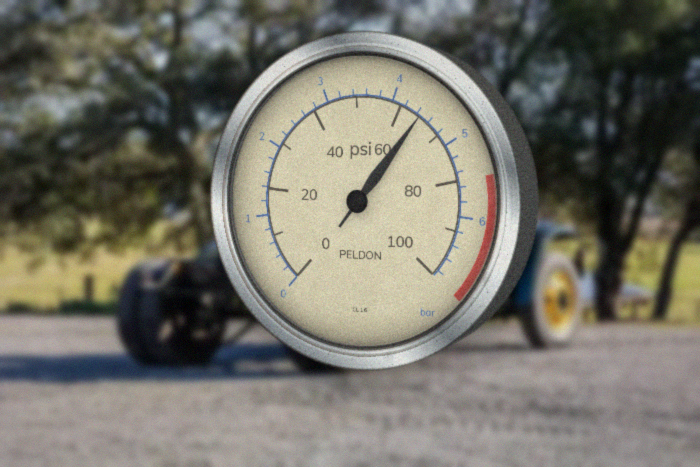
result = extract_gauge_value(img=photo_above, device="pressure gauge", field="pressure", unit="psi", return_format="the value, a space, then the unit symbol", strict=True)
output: 65 psi
